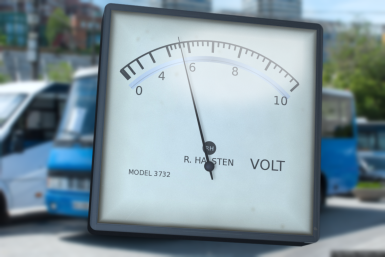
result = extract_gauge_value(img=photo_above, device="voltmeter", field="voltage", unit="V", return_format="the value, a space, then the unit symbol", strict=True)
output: 5.6 V
